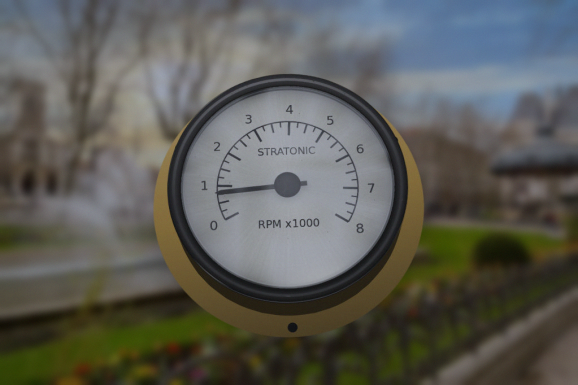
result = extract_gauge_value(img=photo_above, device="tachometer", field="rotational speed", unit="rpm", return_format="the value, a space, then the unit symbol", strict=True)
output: 750 rpm
